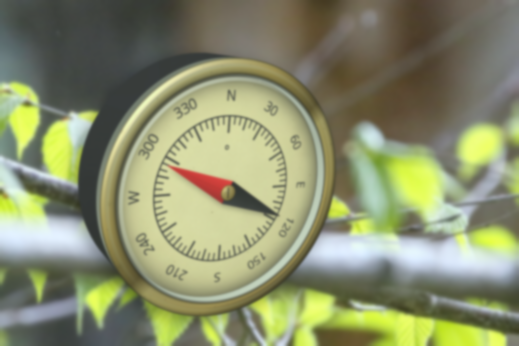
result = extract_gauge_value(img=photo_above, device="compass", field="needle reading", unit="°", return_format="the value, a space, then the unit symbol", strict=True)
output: 295 °
